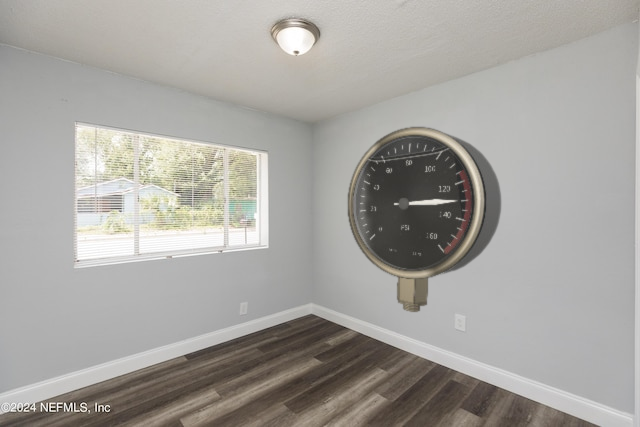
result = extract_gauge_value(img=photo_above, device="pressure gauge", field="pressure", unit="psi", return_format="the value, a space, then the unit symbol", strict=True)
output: 130 psi
